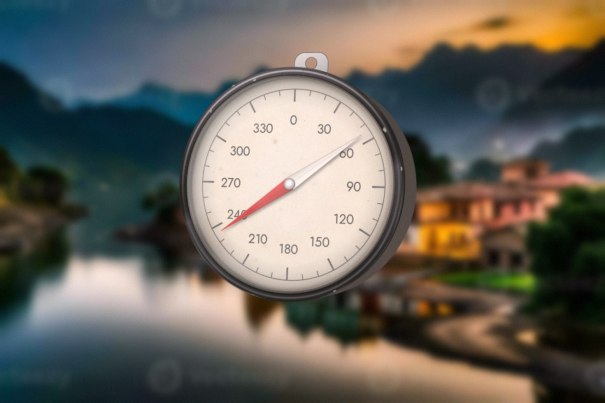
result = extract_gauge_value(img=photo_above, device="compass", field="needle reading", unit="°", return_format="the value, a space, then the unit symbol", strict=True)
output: 235 °
